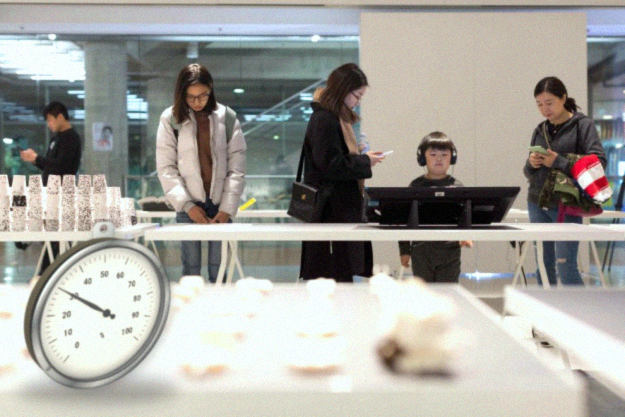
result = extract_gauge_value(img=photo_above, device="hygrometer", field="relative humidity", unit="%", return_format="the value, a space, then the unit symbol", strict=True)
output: 30 %
